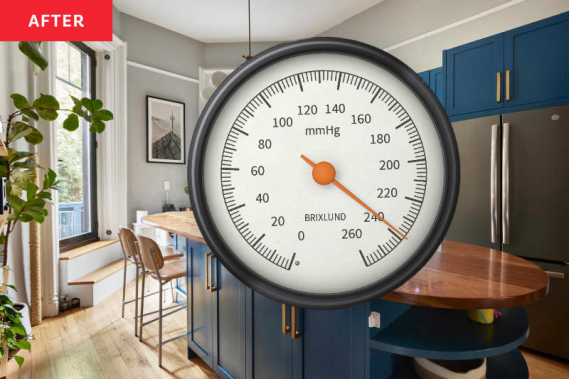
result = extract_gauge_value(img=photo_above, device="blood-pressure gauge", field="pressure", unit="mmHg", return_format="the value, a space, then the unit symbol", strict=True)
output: 238 mmHg
